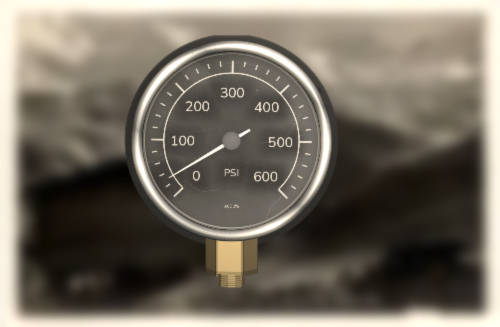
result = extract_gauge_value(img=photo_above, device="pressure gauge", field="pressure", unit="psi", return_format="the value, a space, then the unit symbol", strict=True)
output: 30 psi
